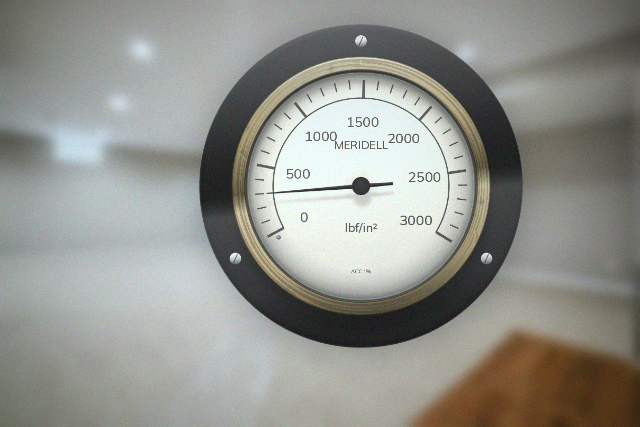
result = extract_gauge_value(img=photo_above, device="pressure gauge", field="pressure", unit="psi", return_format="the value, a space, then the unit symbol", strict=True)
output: 300 psi
